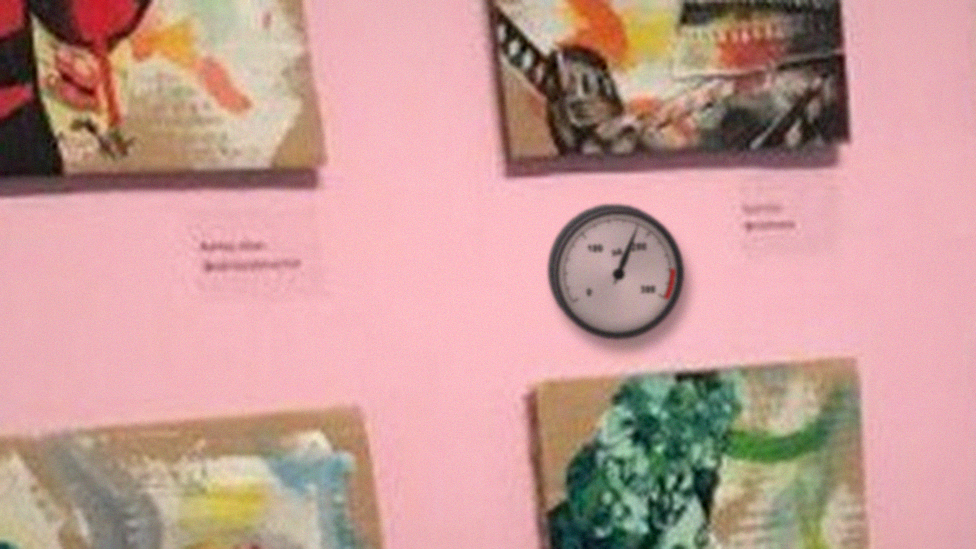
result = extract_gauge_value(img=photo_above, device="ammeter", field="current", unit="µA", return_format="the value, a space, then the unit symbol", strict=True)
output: 180 µA
